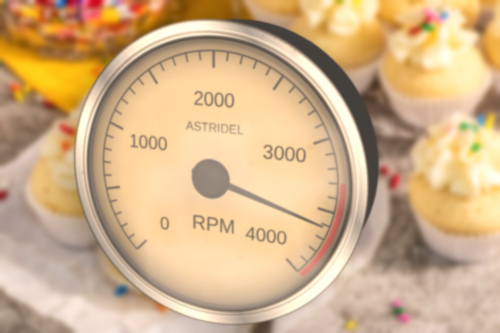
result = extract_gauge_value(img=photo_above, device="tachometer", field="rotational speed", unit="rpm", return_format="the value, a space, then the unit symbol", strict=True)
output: 3600 rpm
